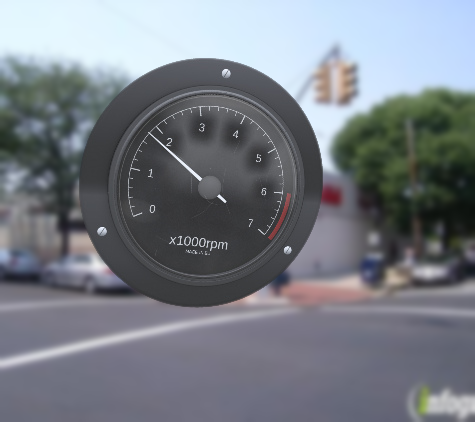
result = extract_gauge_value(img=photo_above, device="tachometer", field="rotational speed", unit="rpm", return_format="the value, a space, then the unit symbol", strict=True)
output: 1800 rpm
